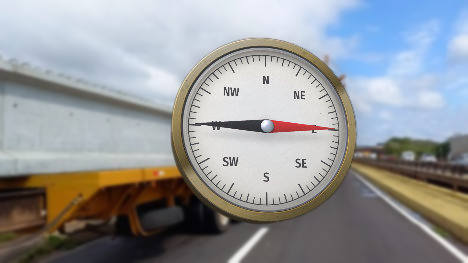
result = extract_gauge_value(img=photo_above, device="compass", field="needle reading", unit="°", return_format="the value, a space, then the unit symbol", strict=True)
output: 90 °
